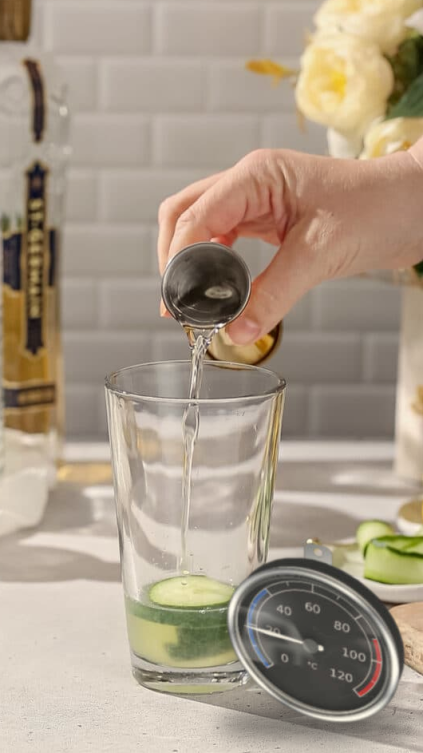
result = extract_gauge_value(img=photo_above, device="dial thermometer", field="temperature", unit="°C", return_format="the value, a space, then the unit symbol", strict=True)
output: 20 °C
